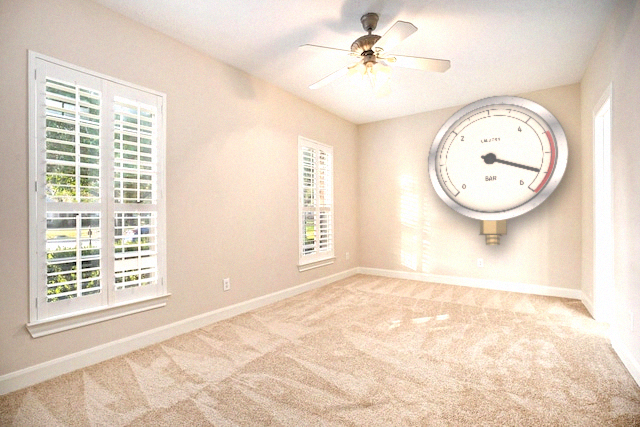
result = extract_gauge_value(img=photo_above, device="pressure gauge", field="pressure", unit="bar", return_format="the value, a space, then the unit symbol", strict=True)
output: 5.5 bar
